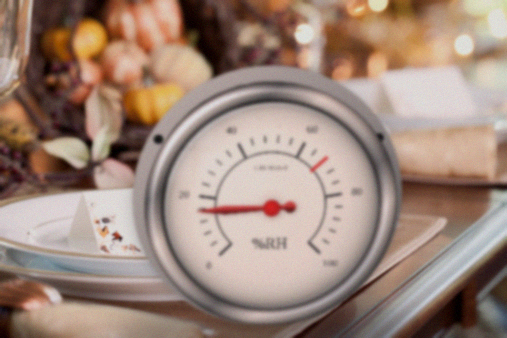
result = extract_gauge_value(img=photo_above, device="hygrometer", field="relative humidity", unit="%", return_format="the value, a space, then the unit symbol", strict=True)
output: 16 %
